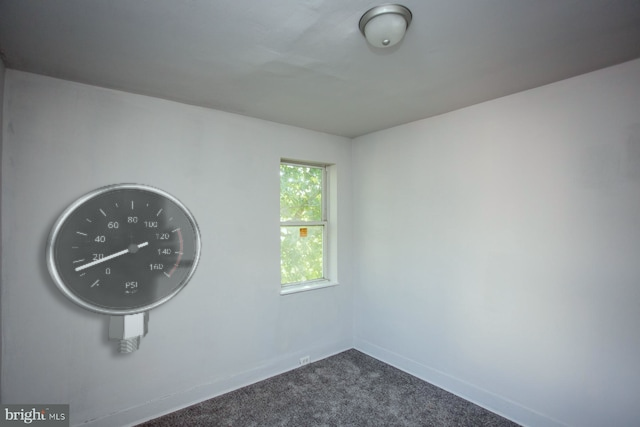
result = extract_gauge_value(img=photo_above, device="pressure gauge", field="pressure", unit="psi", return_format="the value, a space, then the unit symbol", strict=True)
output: 15 psi
